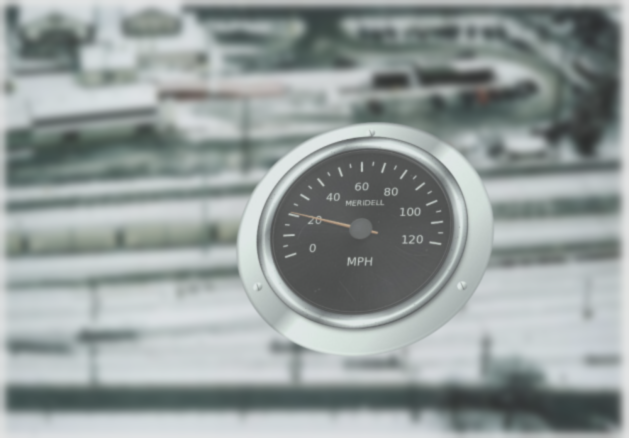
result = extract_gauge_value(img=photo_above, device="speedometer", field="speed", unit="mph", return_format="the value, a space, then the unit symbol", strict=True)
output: 20 mph
